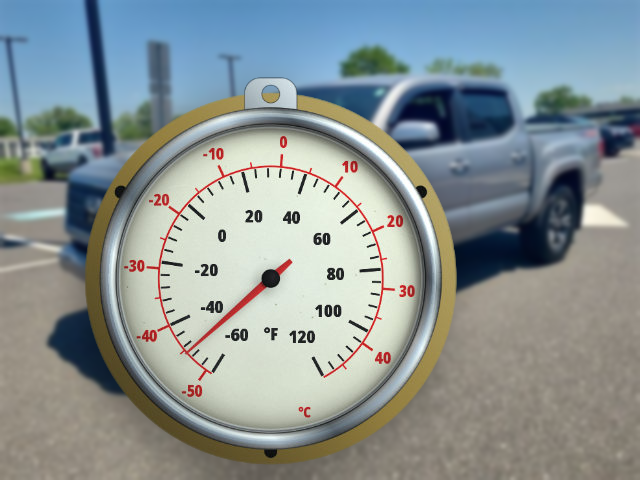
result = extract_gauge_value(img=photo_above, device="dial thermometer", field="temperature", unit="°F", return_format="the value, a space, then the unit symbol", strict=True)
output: -50 °F
